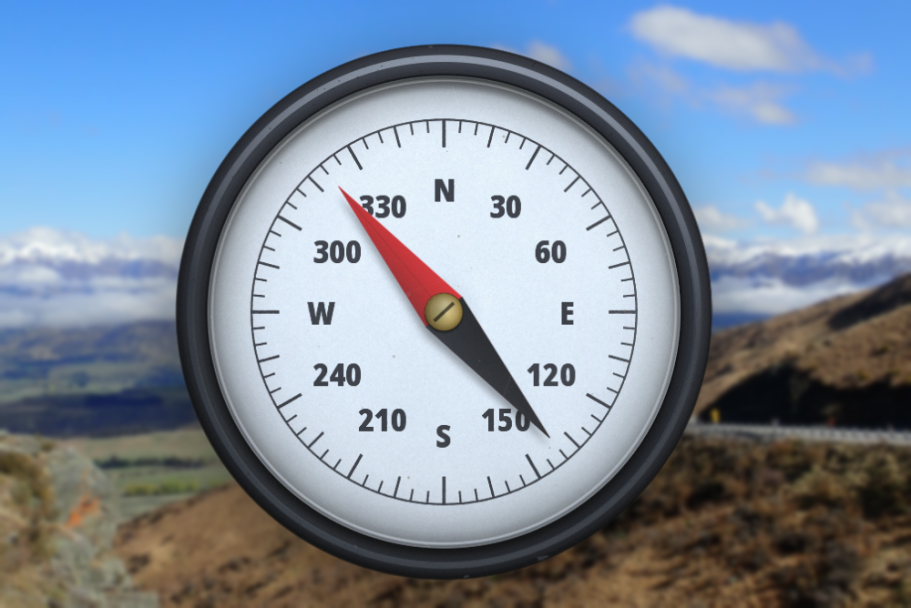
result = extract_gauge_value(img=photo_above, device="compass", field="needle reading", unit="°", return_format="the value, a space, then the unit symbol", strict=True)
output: 320 °
